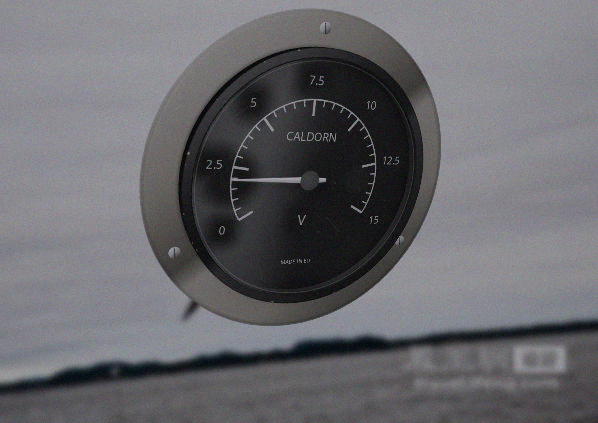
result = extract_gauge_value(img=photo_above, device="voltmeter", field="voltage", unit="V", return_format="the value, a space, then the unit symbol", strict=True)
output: 2 V
